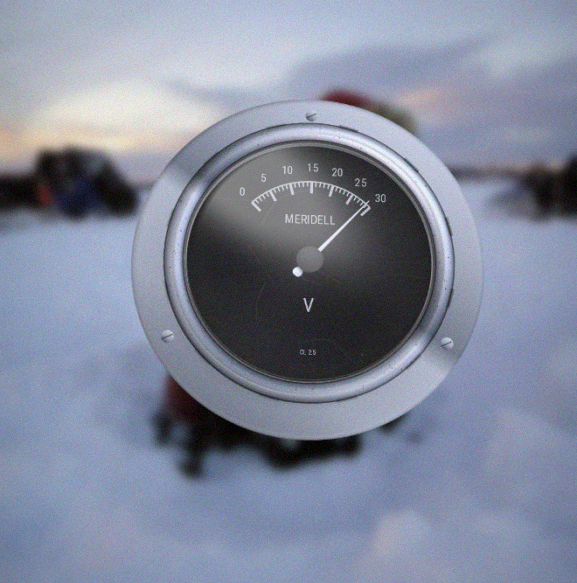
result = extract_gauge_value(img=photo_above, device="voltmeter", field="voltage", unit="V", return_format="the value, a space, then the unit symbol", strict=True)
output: 29 V
